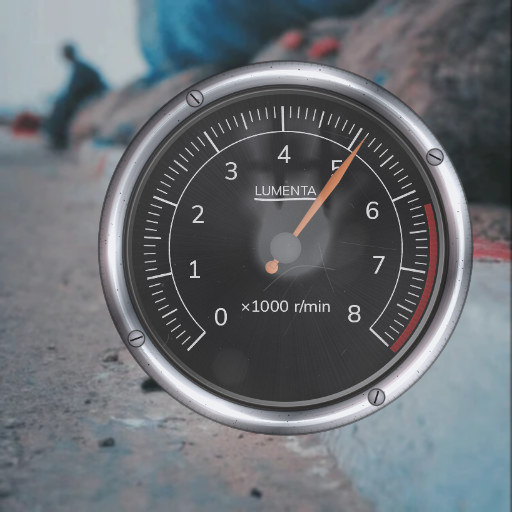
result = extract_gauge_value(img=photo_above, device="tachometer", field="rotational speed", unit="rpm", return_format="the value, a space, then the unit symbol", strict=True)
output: 5100 rpm
